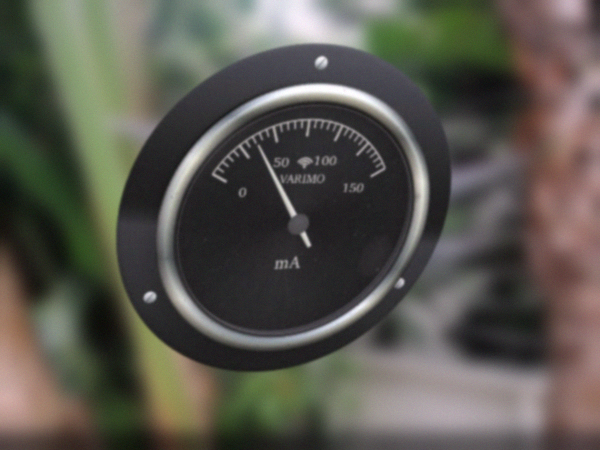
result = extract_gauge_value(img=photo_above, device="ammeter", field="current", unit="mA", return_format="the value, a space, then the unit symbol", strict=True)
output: 35 mA
